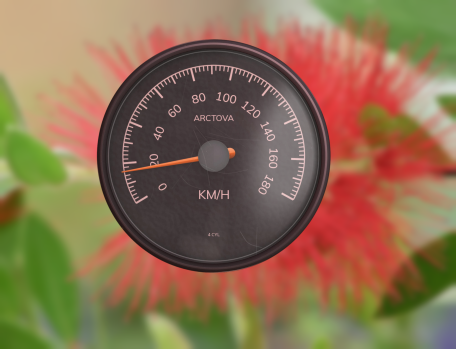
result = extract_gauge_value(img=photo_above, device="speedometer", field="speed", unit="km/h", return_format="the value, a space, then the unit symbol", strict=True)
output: 16 km/h
